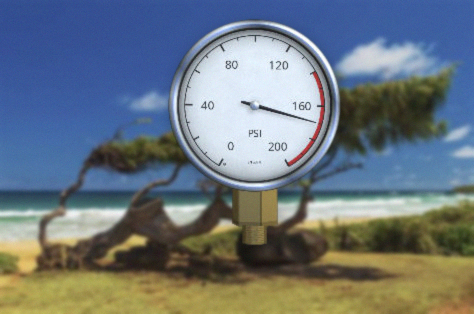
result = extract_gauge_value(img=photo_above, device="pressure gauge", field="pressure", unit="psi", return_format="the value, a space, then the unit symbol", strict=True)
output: 170 psi
